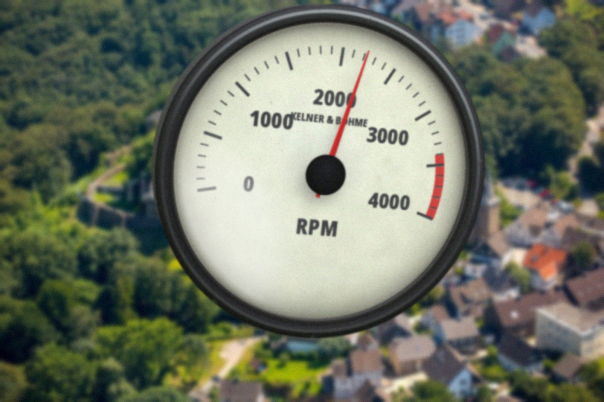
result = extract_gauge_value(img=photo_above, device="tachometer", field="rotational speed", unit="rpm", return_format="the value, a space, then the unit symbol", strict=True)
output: 2200 rpm
